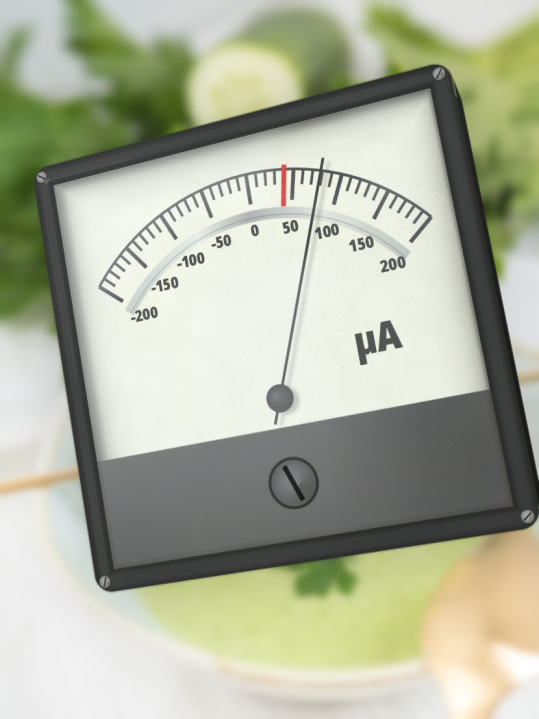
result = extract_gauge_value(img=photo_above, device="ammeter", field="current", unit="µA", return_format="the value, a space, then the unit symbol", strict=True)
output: 80 µA
